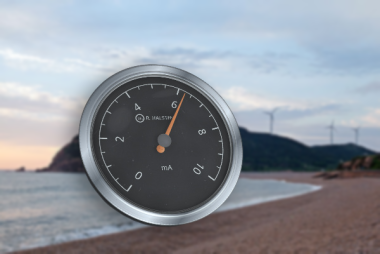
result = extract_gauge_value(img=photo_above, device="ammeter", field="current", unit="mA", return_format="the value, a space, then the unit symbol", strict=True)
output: 6.25 mA
